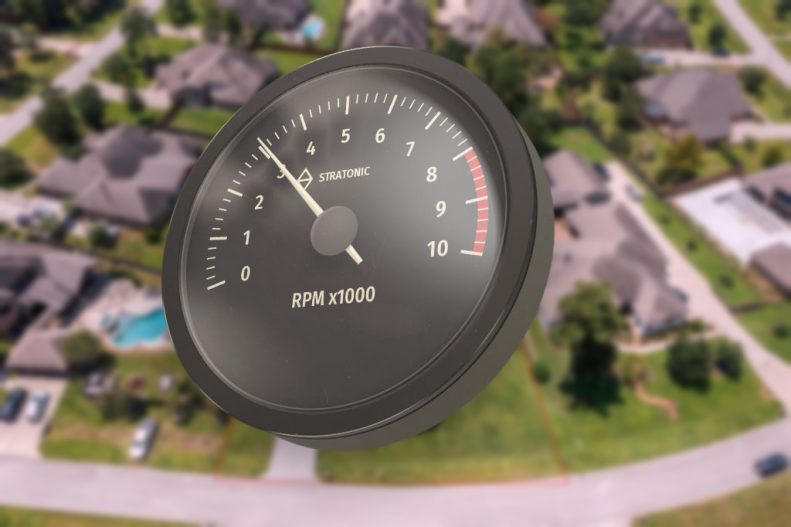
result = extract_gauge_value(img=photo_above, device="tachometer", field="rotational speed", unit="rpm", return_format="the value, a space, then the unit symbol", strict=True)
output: 3100 rpm
